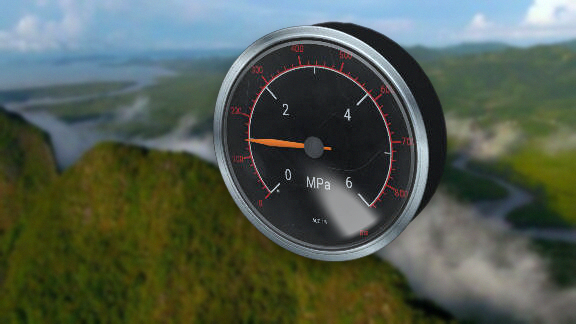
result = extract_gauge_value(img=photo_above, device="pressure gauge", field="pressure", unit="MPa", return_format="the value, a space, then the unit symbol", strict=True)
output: 1 MPa
